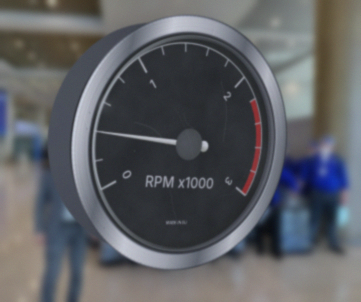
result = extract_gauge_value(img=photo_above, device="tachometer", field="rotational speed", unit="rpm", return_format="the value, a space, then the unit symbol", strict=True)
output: 400 rpm
